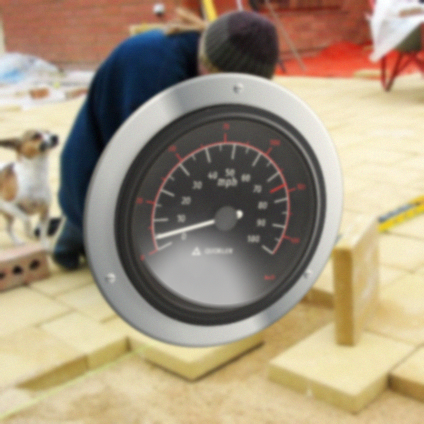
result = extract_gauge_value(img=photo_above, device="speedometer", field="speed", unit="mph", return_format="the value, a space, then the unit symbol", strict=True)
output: 5 mph
